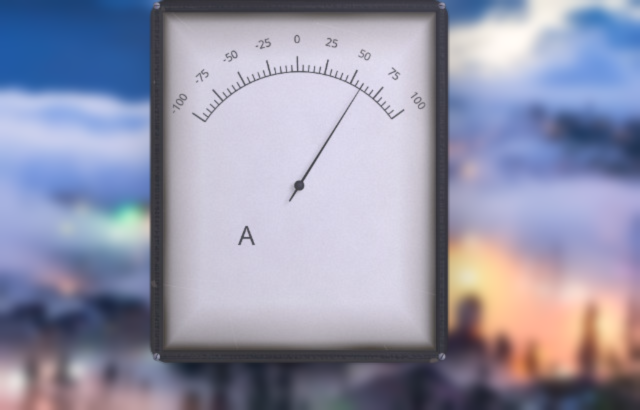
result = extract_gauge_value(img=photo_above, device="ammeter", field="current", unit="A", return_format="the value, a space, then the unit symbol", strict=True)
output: 60 A
